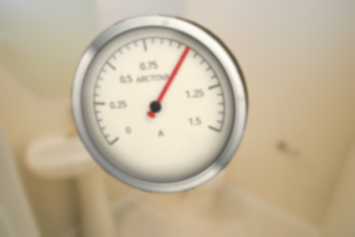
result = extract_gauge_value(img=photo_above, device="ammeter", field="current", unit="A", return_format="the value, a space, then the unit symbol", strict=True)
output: 1 A
